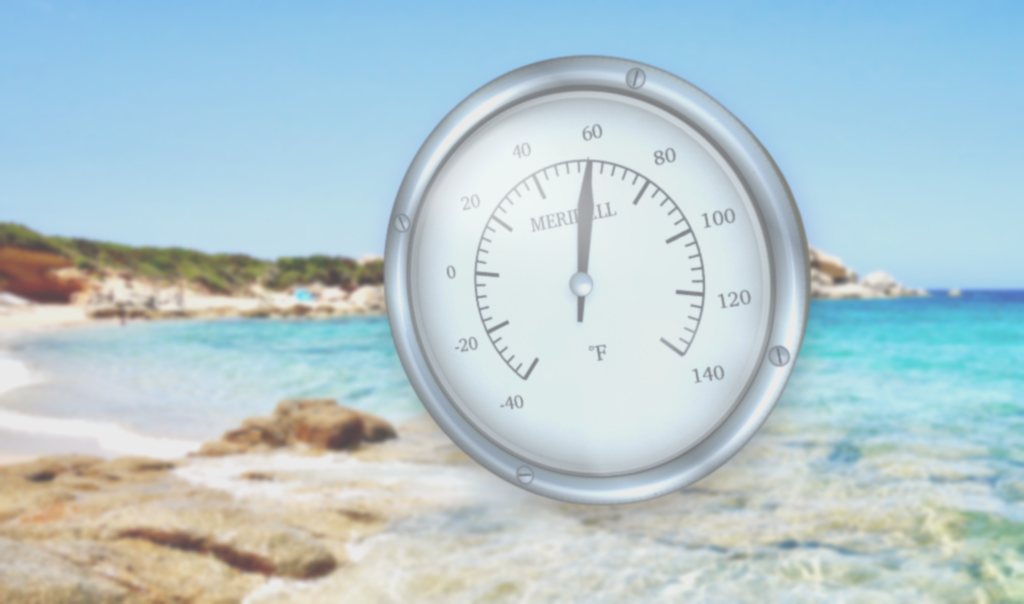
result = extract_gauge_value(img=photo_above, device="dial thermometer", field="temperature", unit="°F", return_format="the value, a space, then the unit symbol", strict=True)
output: 60 °F
